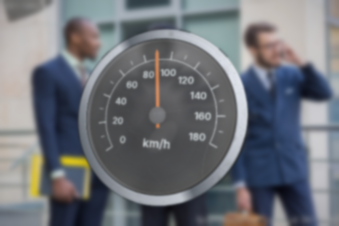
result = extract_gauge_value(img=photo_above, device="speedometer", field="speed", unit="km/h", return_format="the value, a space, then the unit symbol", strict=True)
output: 90 km/h
